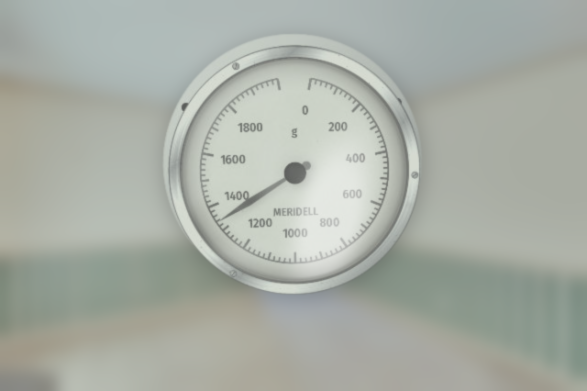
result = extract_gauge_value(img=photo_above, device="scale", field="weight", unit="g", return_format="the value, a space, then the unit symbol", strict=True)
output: 1340 g
